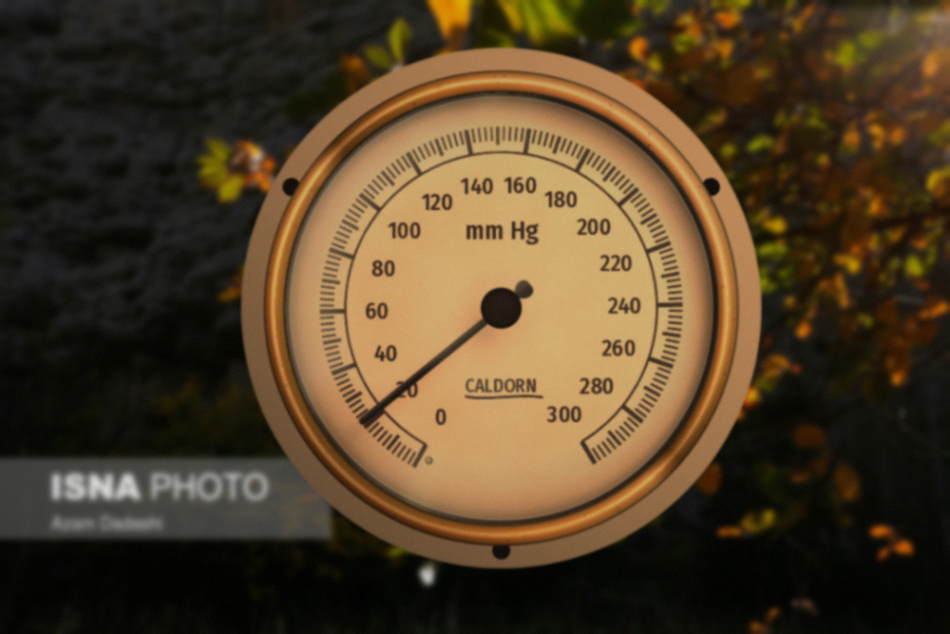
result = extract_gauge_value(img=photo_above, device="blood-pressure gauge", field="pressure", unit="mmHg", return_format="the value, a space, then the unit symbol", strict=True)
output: 22 mmHg
